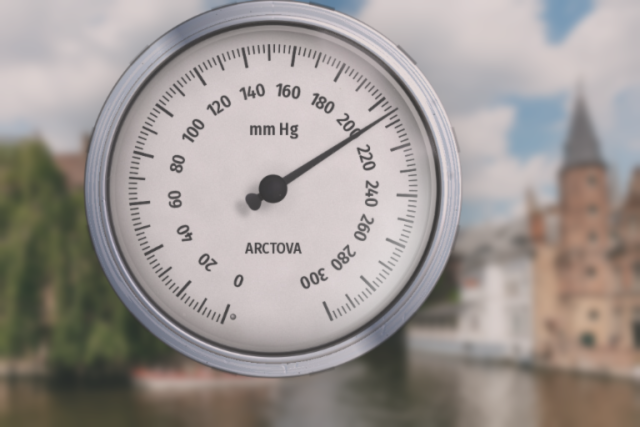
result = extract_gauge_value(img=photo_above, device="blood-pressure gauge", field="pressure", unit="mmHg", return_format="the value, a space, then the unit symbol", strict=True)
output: 206 mmHg
